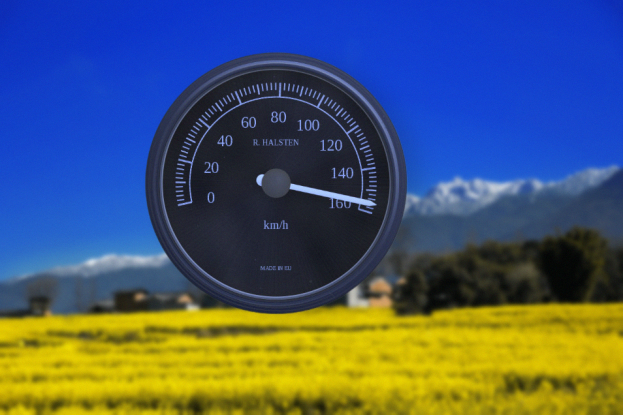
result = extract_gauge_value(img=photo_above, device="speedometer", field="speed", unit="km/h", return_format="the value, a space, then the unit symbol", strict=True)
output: 156 km/h
